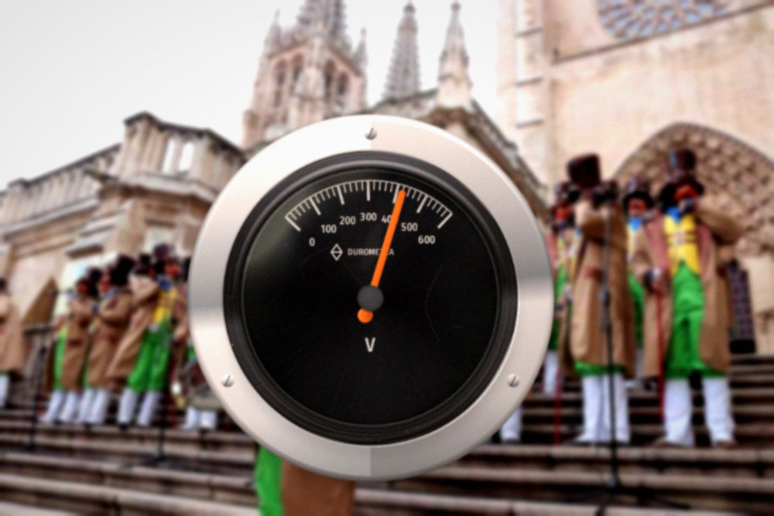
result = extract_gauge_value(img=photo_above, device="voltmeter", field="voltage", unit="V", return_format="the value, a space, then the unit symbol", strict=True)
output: 420 V
